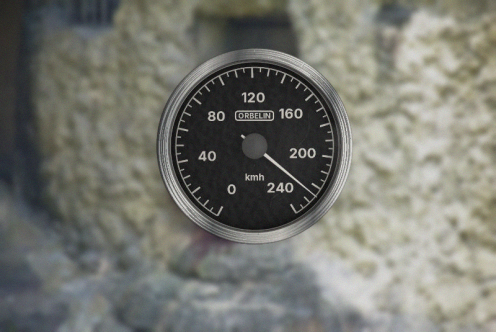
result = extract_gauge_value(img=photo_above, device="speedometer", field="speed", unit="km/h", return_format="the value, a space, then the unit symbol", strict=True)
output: 225 km/h
